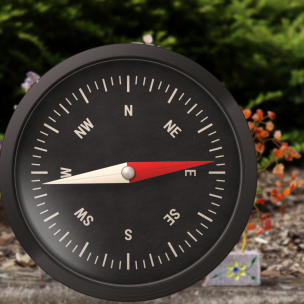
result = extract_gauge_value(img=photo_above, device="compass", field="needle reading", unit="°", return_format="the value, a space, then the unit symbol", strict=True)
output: 82.5 °
